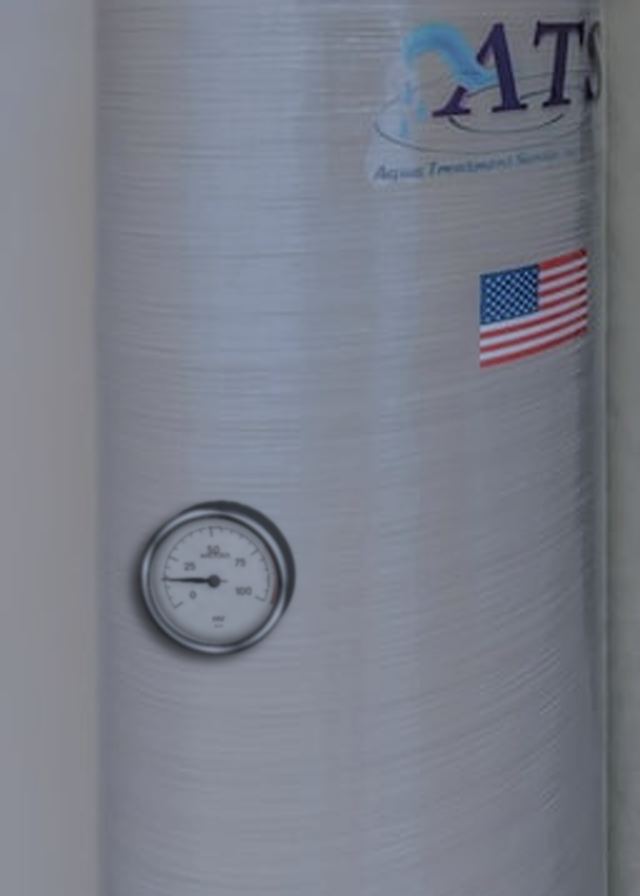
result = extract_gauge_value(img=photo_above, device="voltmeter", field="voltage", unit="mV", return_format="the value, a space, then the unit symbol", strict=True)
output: 15 mV
